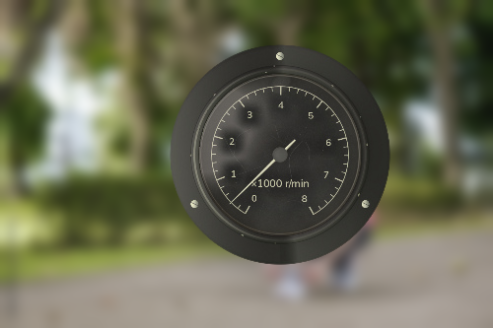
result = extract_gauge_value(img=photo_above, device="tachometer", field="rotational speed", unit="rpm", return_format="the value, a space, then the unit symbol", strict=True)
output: 400 rpm
